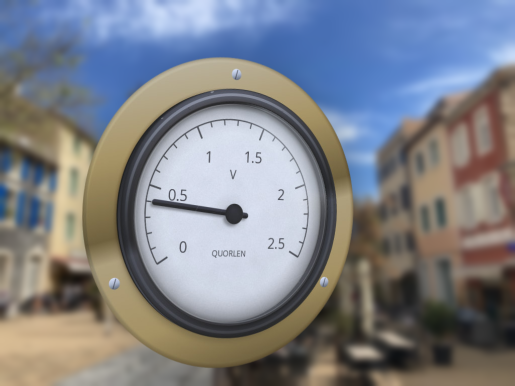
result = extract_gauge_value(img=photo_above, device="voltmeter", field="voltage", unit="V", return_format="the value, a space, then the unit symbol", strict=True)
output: 0.4 V
